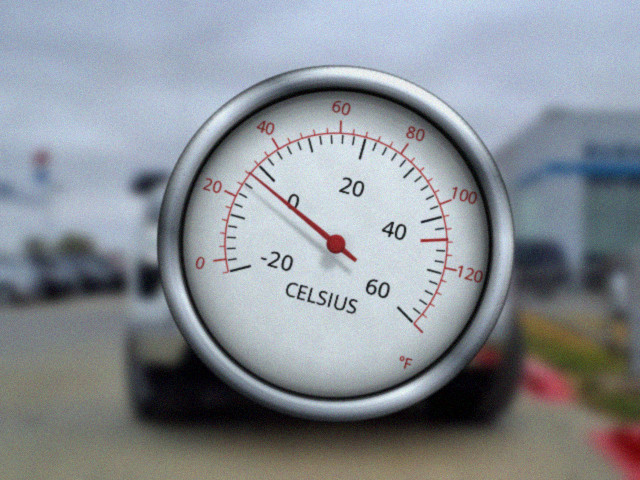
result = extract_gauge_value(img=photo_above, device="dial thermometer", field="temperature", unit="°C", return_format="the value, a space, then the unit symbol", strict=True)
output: -2 °C
